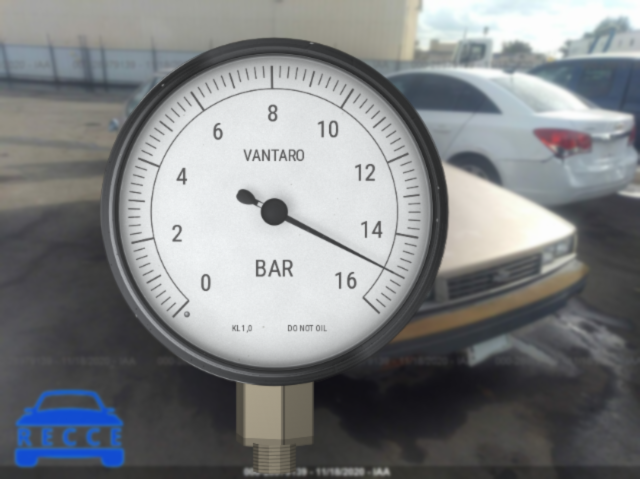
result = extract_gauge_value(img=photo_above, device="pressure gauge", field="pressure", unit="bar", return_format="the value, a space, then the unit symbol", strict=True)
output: 15 bar
